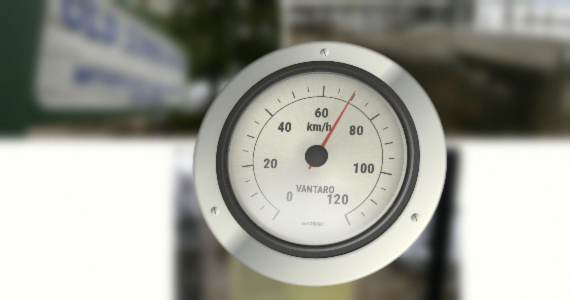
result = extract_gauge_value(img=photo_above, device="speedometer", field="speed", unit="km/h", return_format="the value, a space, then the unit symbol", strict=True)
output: 70 km/h
